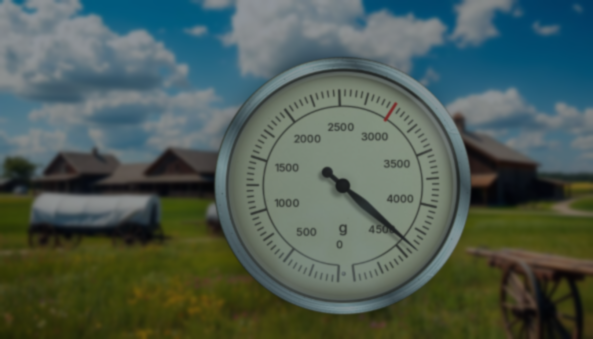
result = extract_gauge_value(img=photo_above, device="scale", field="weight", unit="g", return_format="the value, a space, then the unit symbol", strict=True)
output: 4400 g
